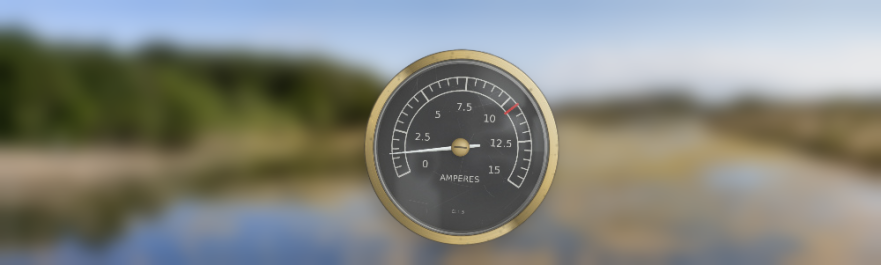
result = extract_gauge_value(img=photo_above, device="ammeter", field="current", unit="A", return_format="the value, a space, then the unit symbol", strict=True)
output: 1.25 A
